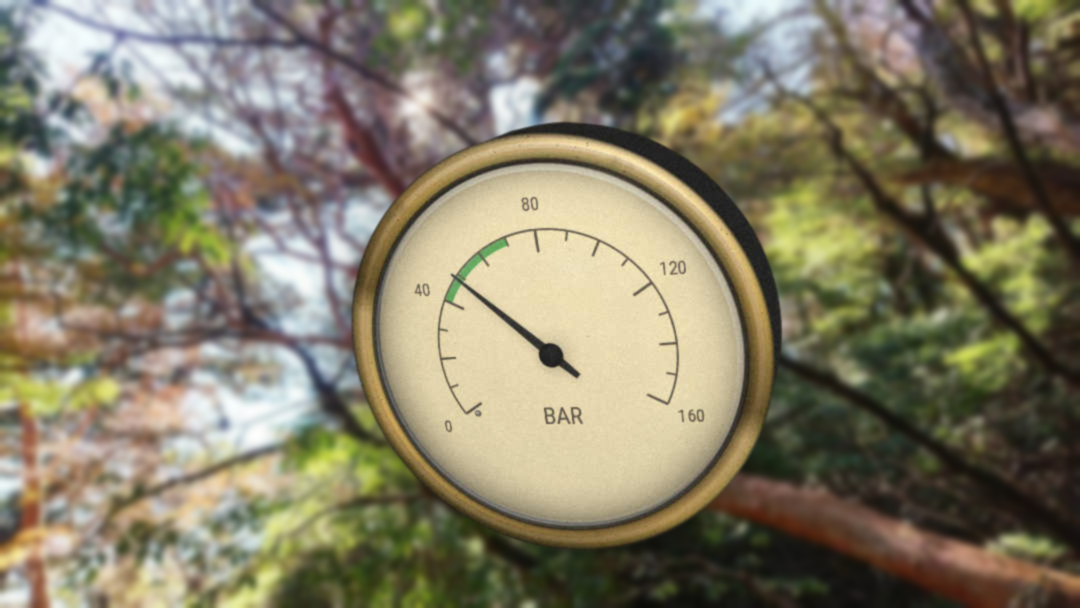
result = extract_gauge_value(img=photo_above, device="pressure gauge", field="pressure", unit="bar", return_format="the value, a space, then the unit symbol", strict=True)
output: 50 bar
